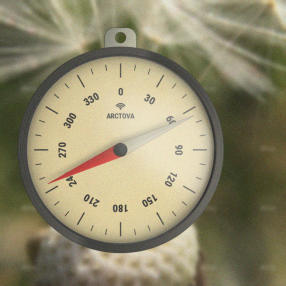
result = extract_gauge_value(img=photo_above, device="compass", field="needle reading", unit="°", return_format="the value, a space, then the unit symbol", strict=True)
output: 245 °
